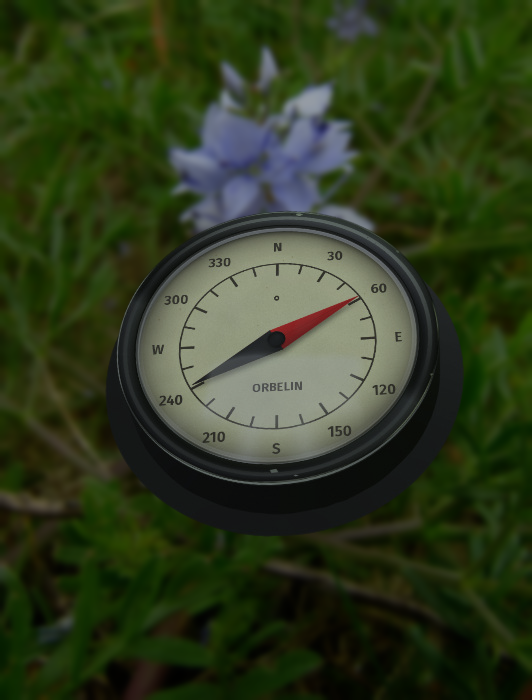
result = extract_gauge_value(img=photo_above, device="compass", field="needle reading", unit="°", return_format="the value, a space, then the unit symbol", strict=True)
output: 60 °
